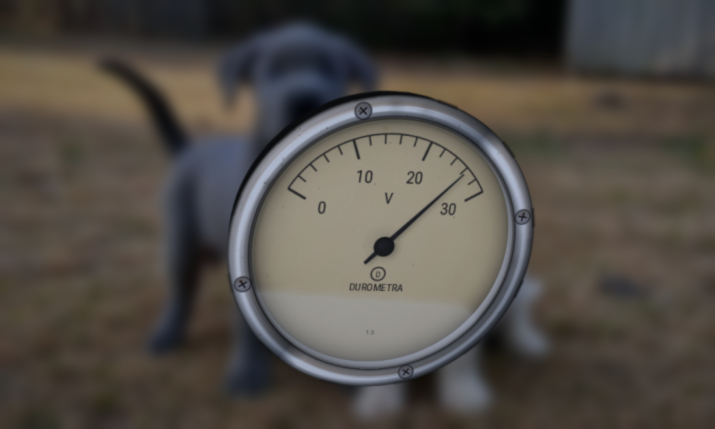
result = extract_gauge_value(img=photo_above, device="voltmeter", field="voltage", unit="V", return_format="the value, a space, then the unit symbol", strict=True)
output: 26 V
